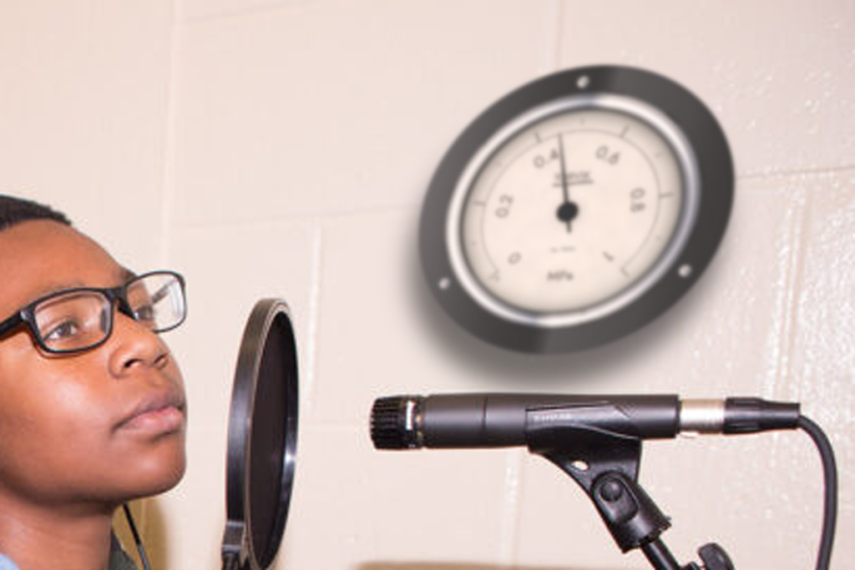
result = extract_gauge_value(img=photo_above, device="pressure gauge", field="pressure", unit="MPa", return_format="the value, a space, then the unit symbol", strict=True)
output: 0.45 MPa
